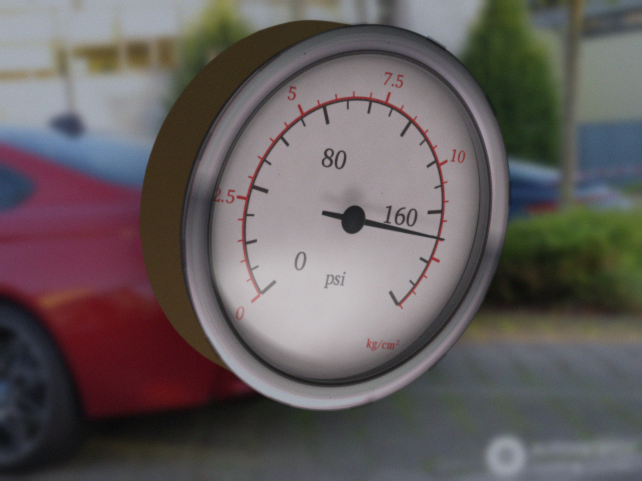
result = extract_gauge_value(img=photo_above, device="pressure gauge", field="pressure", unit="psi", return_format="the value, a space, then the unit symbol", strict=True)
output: 170 psi
